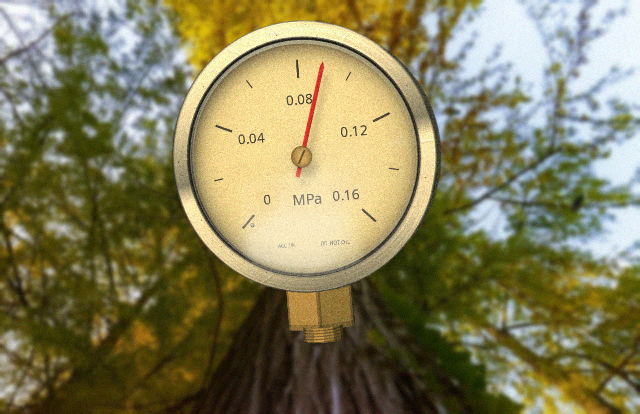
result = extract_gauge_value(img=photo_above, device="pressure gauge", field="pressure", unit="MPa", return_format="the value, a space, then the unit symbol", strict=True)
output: 0.09 MPa
